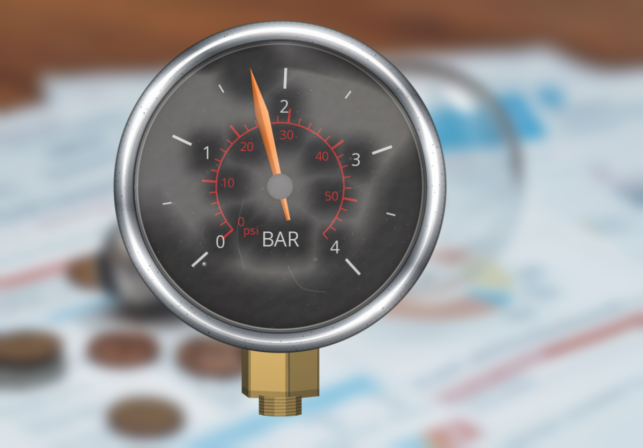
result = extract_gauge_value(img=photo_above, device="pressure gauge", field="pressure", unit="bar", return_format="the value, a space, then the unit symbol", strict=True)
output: 1.75 bar
